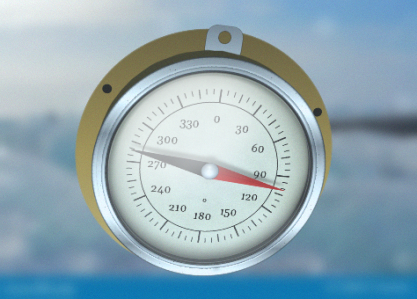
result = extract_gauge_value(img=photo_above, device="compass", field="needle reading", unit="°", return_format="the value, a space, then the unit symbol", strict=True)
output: 100 °
